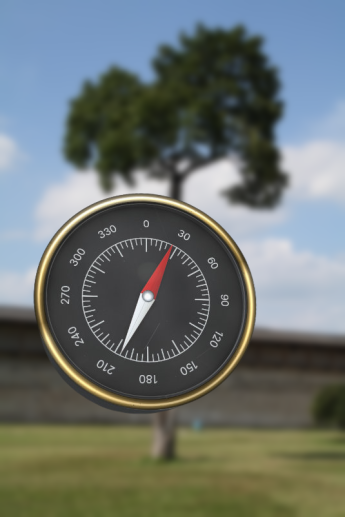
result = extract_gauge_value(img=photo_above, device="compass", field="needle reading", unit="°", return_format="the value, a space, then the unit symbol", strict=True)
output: 25 °
